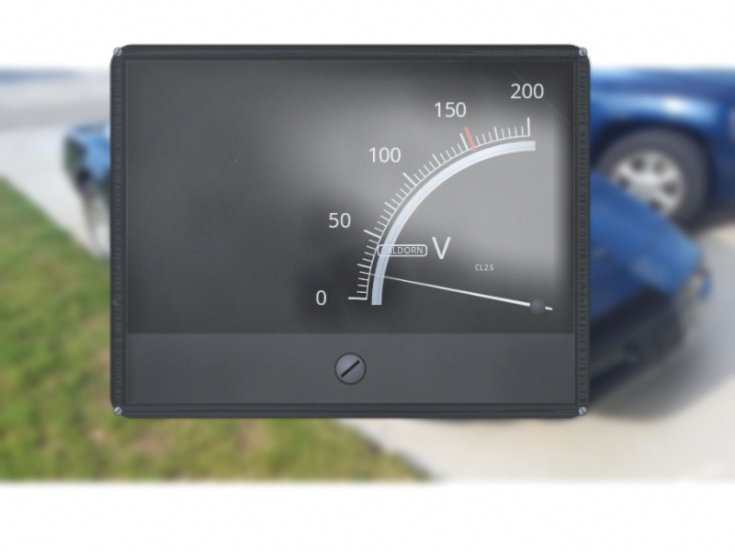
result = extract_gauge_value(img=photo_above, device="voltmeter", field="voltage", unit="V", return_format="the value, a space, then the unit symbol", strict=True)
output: 20 V
